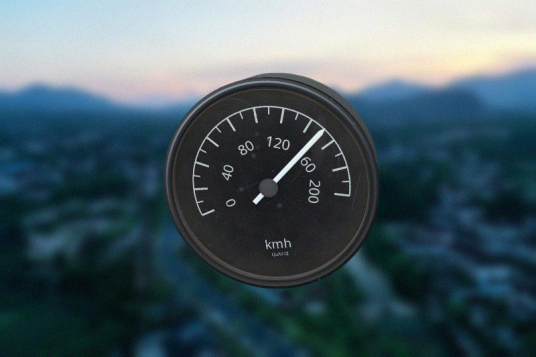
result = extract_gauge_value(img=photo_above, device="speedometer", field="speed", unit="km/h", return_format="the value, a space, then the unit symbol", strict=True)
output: 150 km/h
